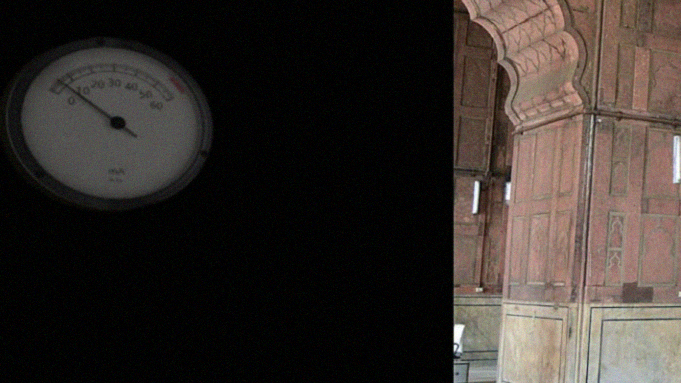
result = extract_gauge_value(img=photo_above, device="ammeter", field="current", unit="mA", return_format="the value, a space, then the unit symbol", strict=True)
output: 5 mA
